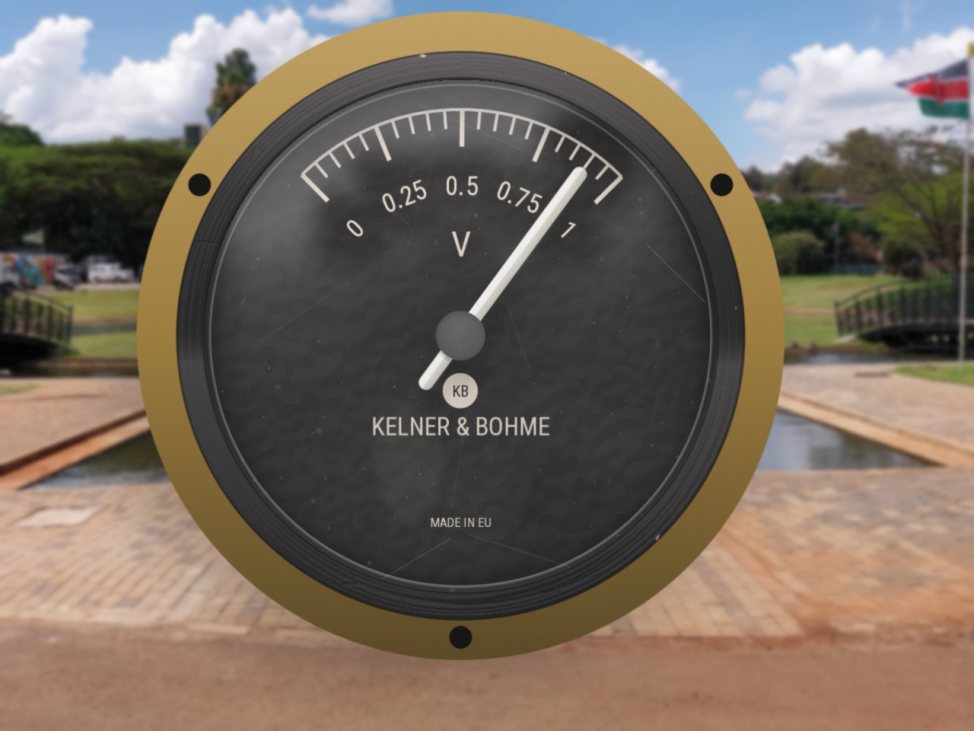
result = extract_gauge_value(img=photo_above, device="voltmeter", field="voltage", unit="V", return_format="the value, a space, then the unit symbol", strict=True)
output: 0.9 V
